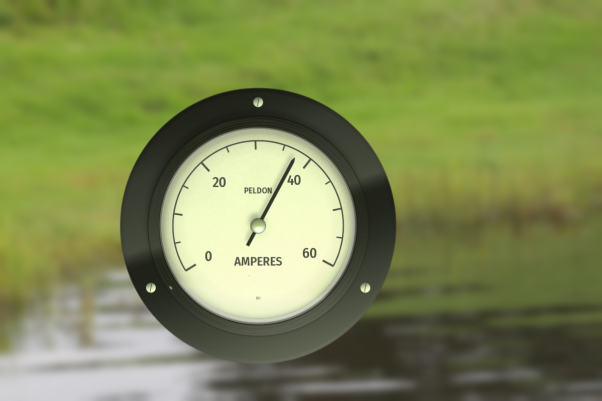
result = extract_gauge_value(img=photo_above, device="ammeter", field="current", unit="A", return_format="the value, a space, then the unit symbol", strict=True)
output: 37.5 A
